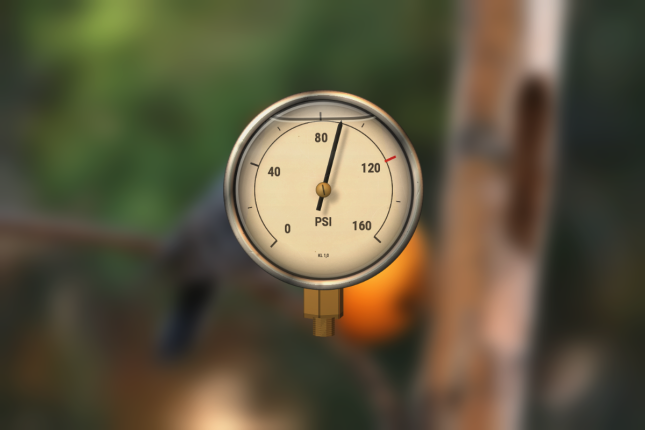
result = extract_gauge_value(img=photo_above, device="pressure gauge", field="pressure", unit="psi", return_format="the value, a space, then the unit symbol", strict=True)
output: 90 psi
